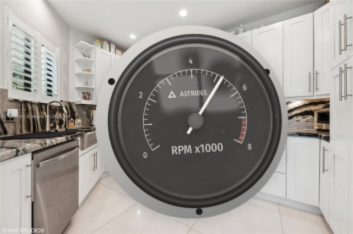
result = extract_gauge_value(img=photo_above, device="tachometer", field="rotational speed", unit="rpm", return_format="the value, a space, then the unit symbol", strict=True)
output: 5200 rpm
